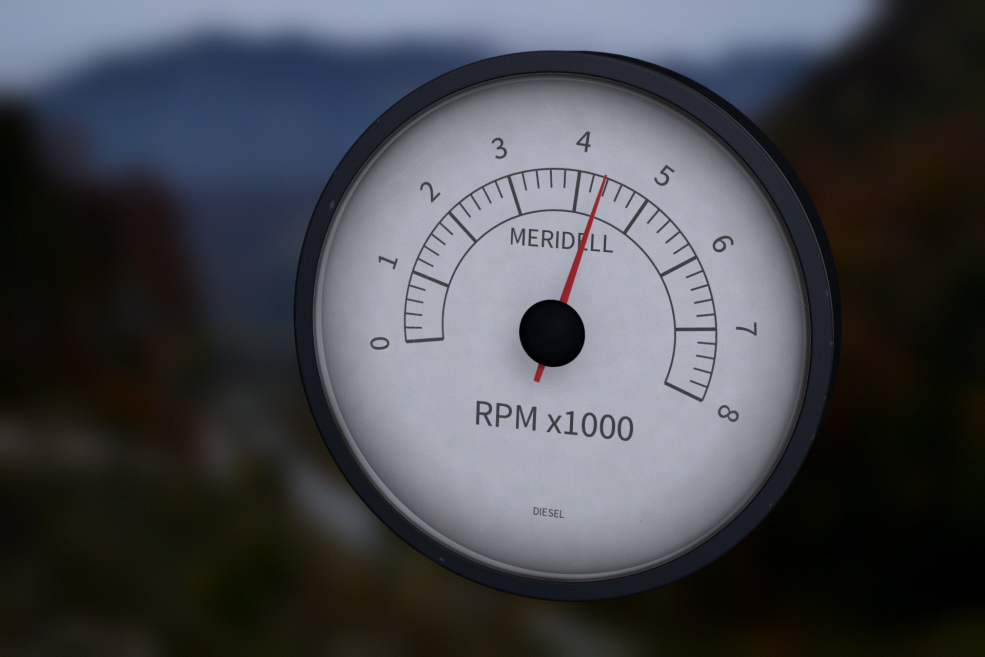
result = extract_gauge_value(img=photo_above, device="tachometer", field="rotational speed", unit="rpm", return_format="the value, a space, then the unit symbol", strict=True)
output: 4400 rpm
